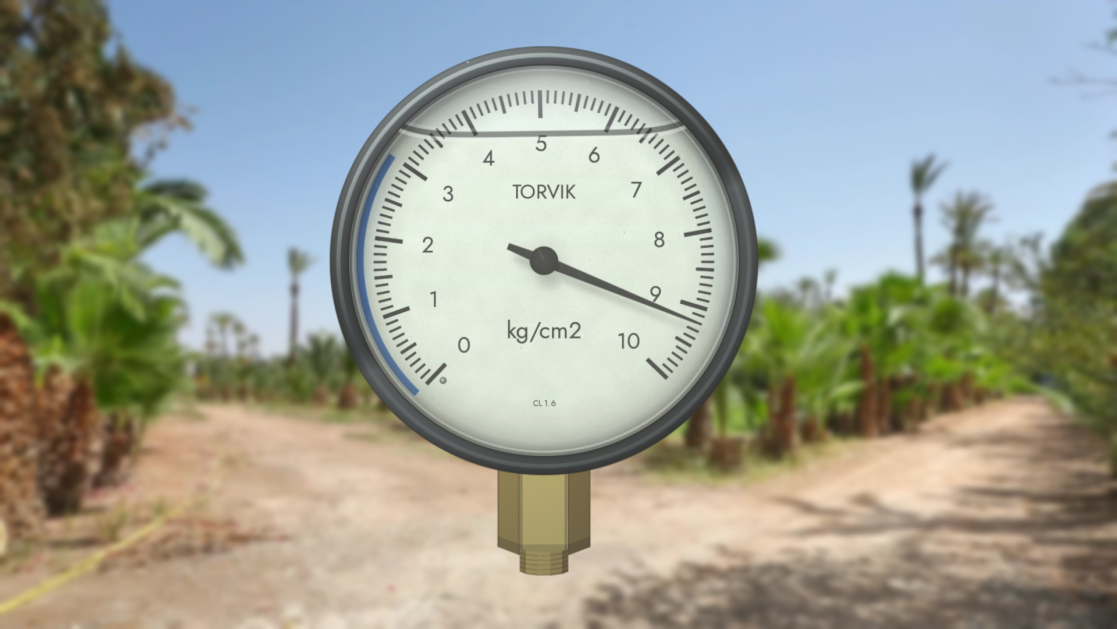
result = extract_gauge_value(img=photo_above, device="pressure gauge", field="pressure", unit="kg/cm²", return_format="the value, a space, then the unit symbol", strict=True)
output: 9.2 kg/cm²
